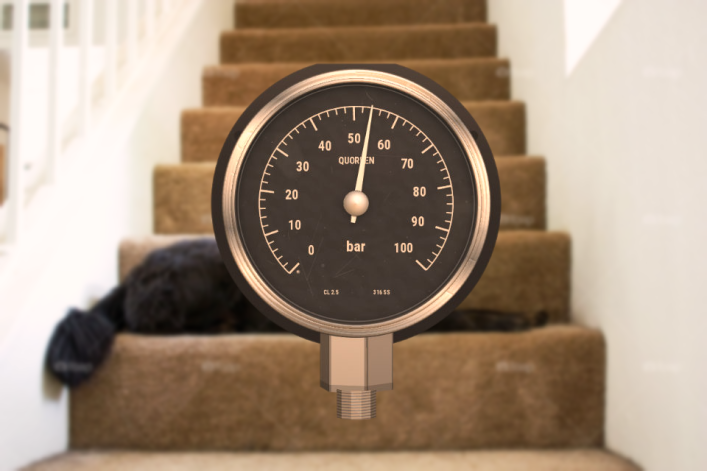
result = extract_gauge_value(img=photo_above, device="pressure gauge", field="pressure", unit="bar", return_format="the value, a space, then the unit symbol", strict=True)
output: 54 bar
